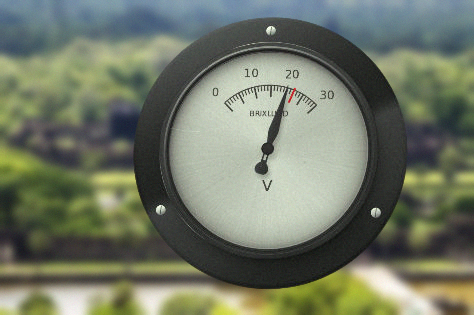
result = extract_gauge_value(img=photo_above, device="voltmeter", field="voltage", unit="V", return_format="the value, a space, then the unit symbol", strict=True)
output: 20 V
